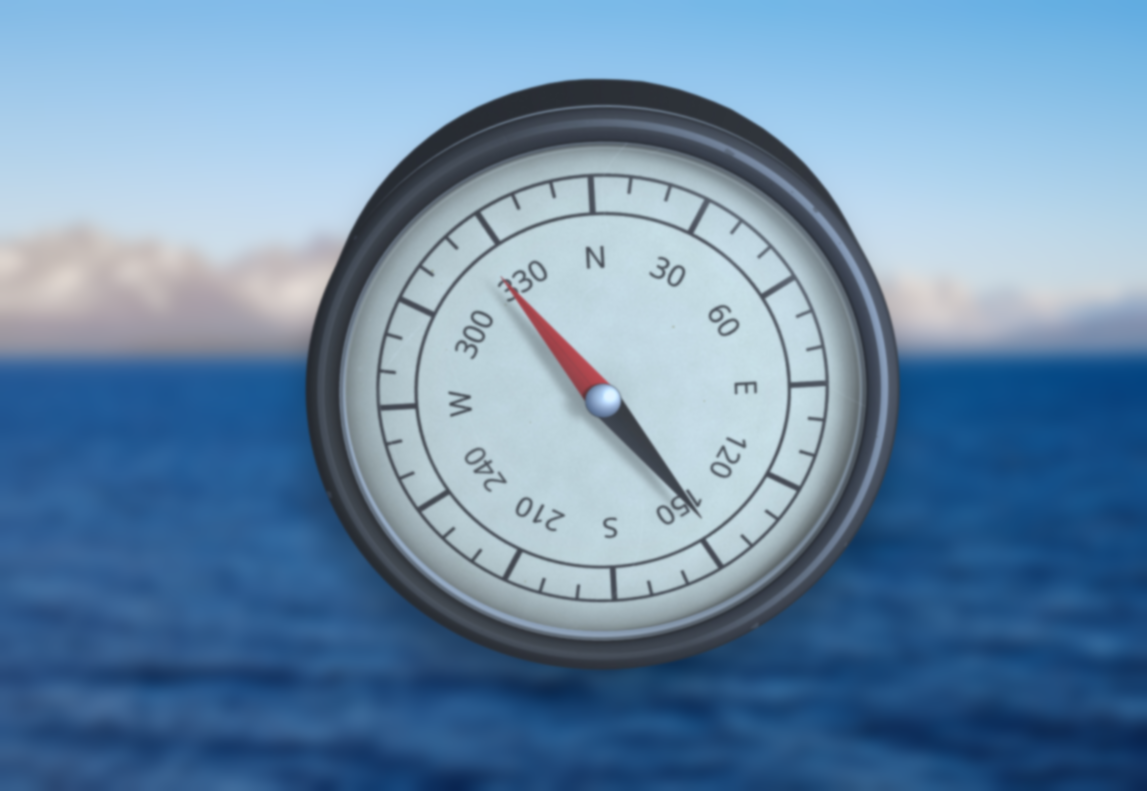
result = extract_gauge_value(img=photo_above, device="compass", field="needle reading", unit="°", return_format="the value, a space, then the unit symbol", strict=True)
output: 325 °
